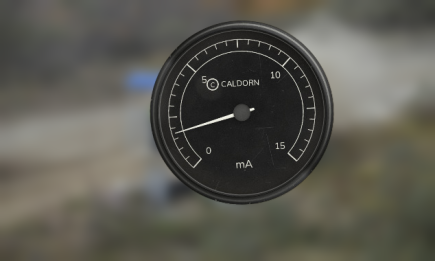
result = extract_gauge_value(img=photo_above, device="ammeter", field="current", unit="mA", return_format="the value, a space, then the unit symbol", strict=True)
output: 1.75 mA
